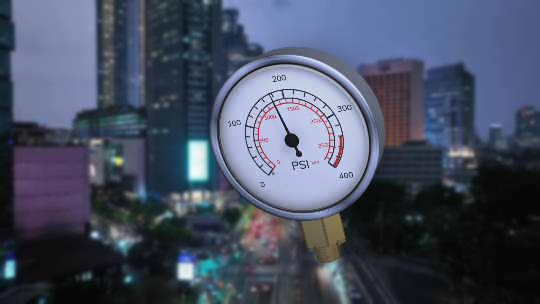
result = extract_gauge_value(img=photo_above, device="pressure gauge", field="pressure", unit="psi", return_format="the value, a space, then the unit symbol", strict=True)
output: 180 psi
